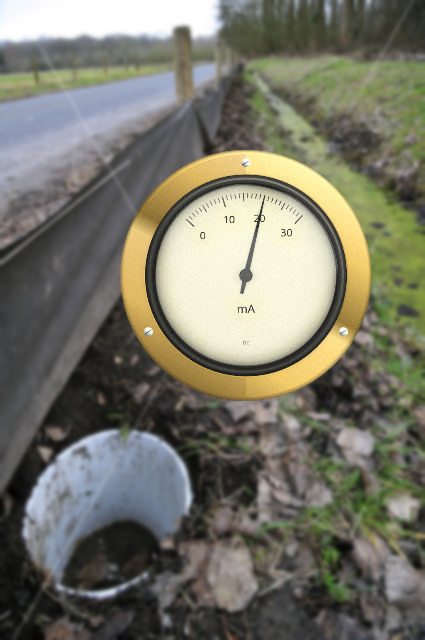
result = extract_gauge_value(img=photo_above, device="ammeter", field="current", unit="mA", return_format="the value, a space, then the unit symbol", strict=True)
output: 20 mA
